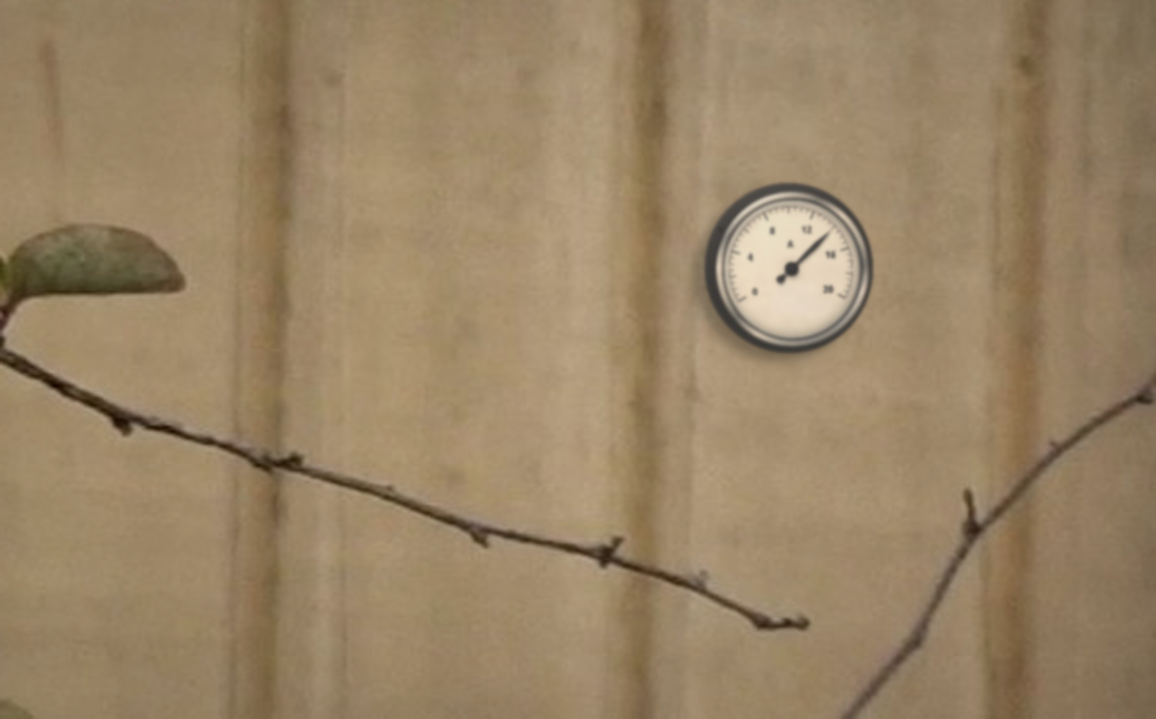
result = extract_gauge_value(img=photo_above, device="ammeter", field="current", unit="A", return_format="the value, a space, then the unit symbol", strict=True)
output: 14 A
